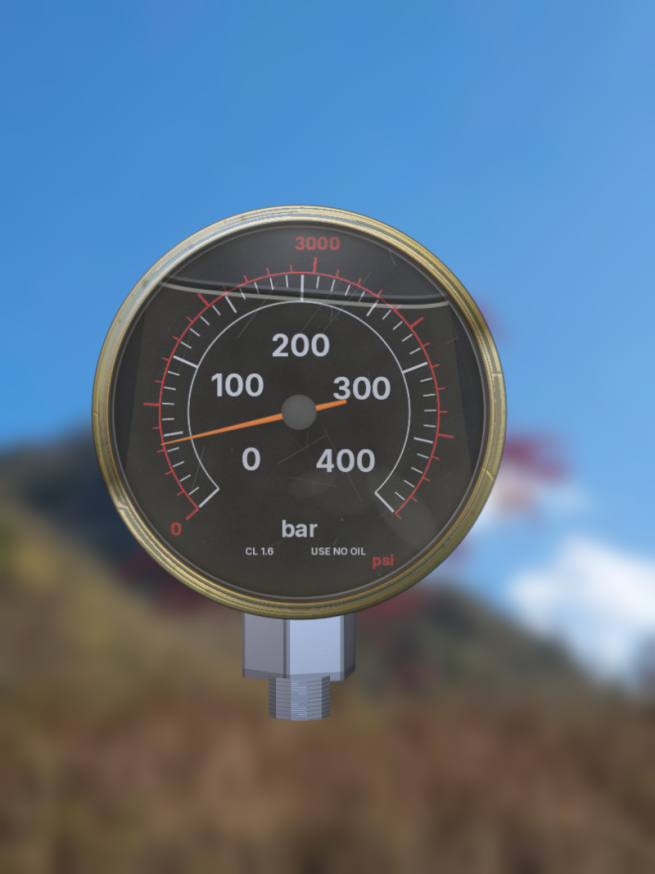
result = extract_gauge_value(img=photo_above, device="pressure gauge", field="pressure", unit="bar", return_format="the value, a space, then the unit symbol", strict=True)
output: 45 bar
